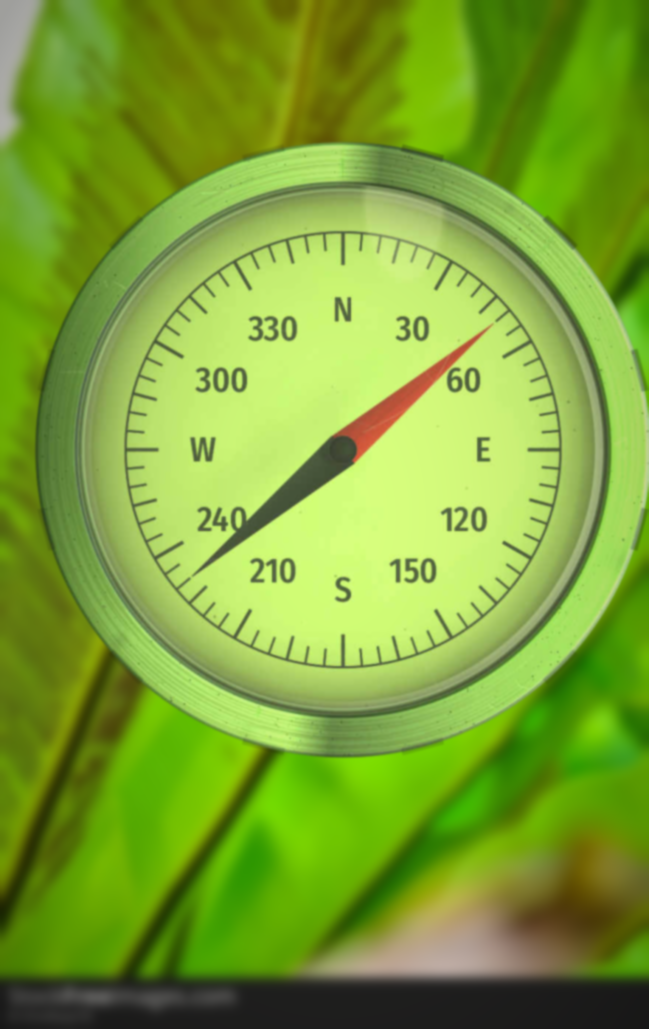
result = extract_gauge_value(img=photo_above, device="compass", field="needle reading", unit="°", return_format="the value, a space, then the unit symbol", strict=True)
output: 50 °
